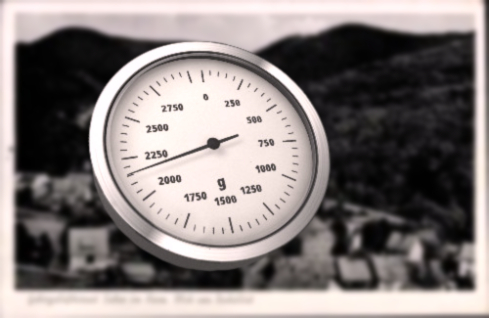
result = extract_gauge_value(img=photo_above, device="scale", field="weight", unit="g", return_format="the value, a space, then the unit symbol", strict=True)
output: 2150 g
